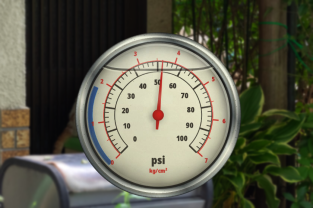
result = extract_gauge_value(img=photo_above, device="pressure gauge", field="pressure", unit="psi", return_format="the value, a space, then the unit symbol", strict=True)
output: 52 psi
